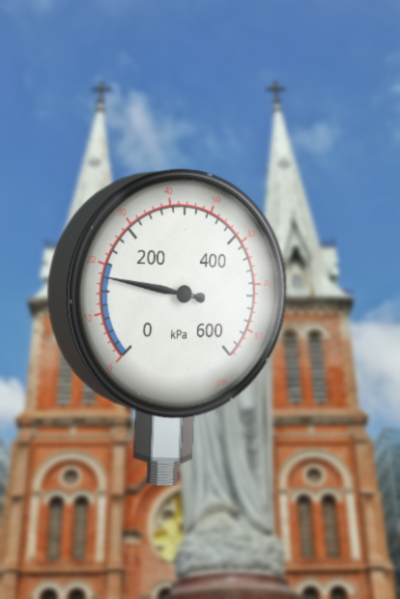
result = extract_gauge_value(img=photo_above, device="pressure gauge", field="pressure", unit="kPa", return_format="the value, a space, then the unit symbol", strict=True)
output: 120 kPa
